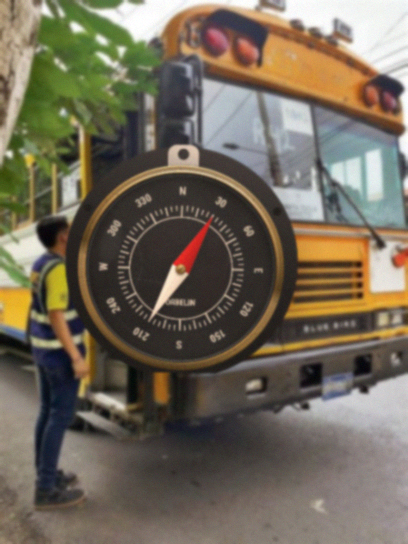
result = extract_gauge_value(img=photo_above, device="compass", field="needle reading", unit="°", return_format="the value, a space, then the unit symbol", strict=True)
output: 30 °
